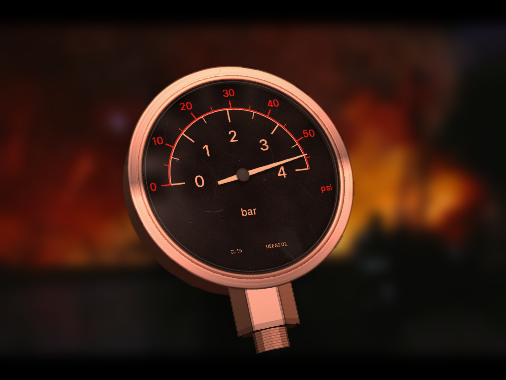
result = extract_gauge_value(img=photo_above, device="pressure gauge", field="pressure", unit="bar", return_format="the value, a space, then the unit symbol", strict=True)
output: 3.75 bar
